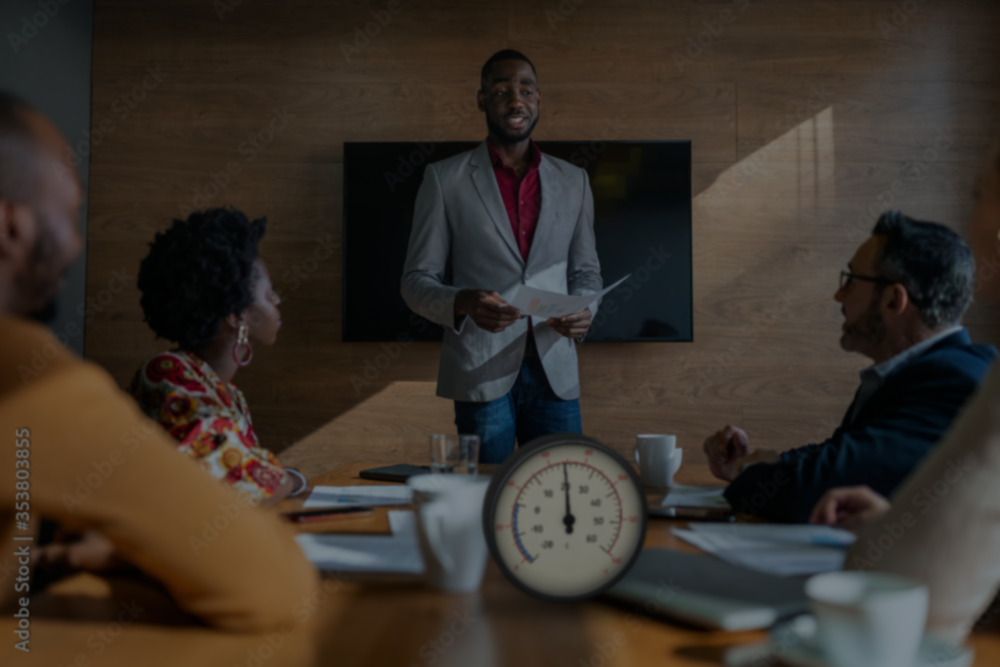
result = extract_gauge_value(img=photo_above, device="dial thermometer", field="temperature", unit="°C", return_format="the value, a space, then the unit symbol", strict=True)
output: 20 °C
